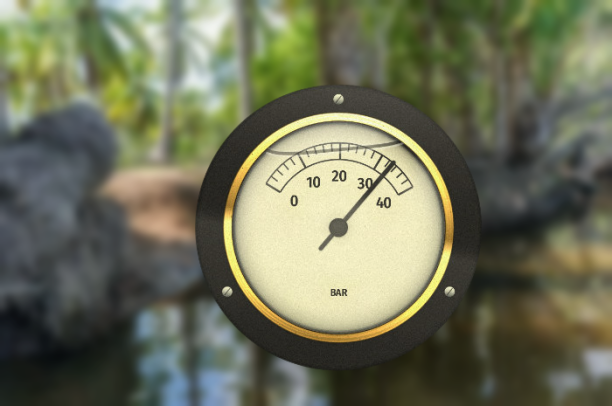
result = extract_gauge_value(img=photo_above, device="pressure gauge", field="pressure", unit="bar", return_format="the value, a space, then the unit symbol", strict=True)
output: 33 bar
